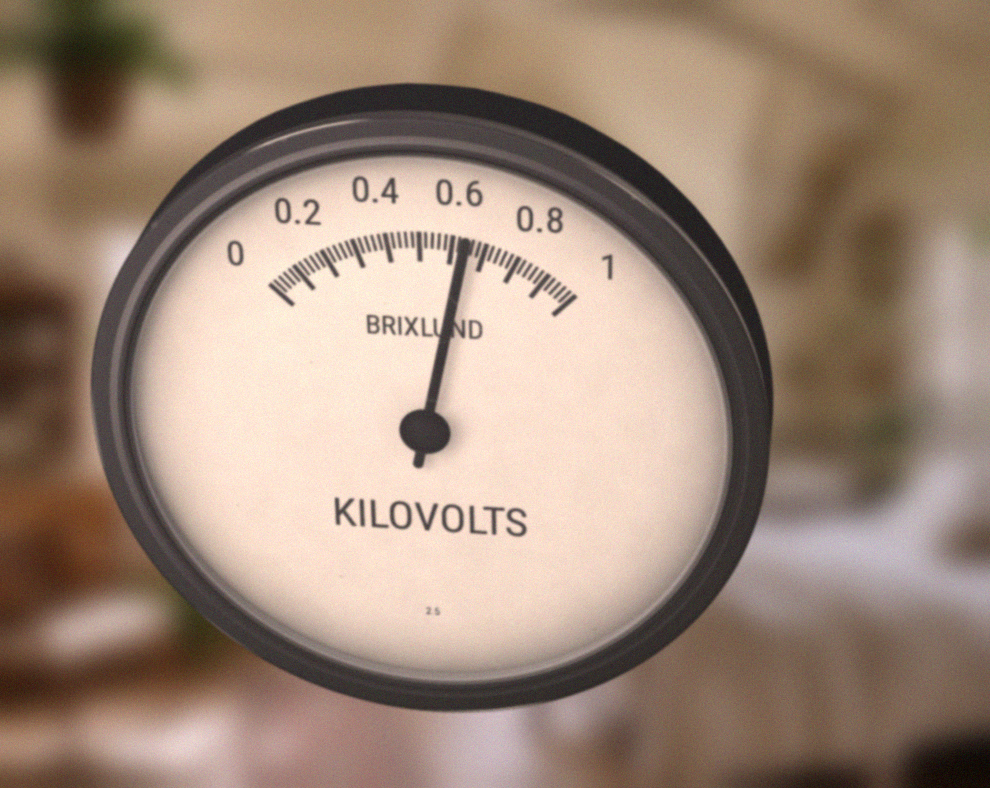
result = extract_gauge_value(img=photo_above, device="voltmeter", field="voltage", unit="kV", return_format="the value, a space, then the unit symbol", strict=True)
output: 0.64 kV
